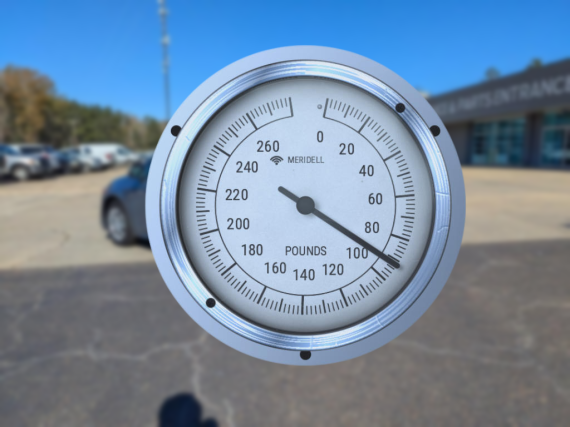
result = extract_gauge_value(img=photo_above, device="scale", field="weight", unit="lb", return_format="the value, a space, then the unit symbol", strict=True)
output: 92 lb
